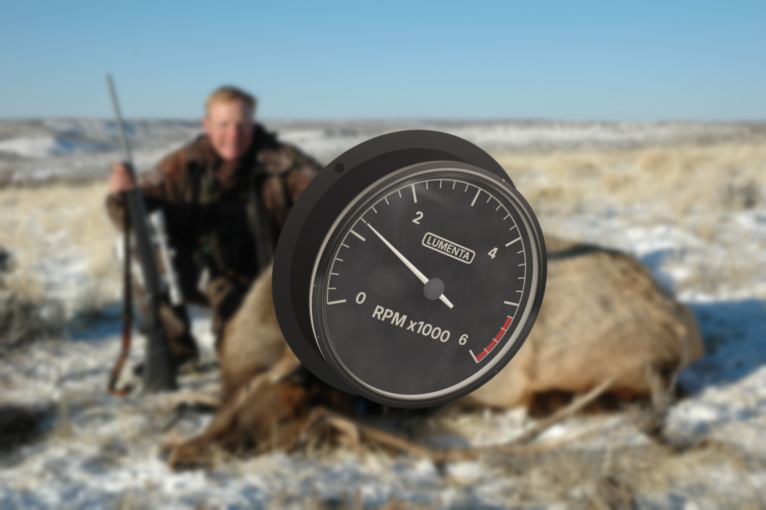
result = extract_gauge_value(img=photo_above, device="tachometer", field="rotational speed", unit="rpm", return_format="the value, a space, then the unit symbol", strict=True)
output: 1200 rpm
